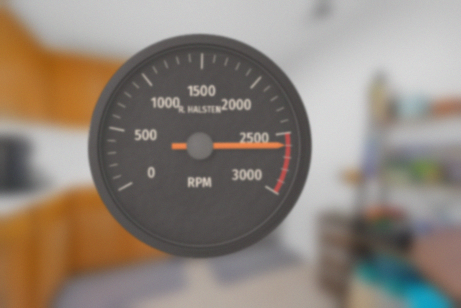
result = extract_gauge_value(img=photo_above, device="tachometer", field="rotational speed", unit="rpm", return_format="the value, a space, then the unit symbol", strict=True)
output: 2600 rpm
